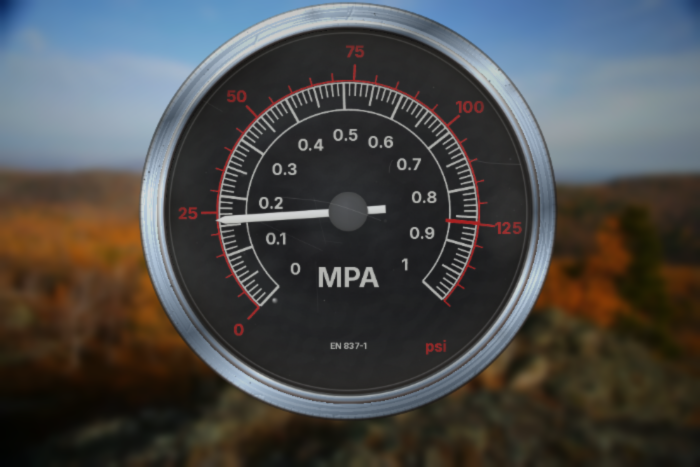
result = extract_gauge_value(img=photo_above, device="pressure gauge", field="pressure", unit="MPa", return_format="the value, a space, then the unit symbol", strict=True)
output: 0.16 MPa
